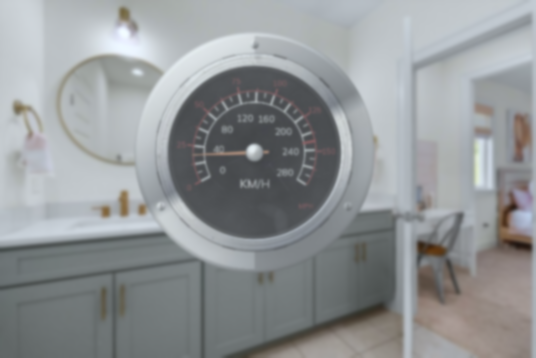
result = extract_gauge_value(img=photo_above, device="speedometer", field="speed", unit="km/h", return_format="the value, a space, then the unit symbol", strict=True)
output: 30 km/h
